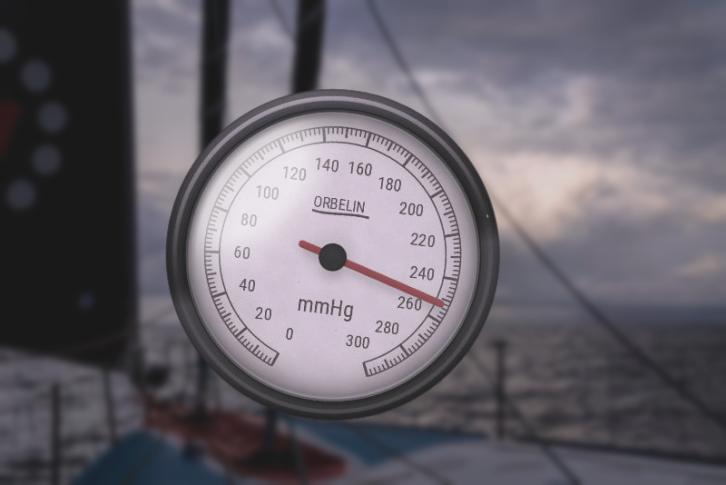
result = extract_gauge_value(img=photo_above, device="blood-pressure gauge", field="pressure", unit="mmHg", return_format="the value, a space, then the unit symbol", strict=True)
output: 252 mmHg
